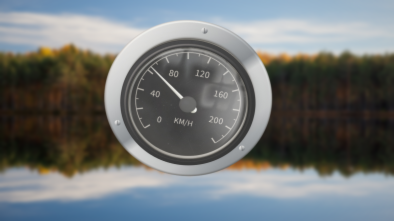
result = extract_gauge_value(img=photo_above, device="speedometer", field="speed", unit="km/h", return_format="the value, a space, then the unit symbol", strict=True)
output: 65 km/h
